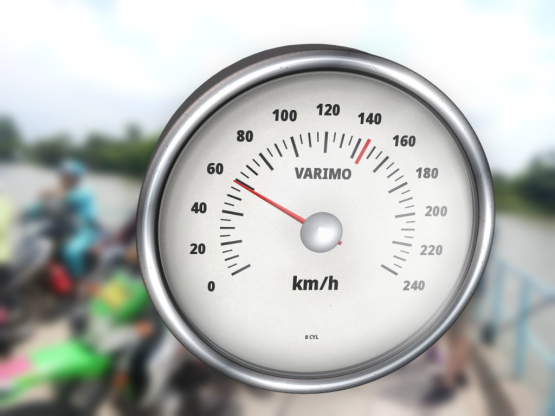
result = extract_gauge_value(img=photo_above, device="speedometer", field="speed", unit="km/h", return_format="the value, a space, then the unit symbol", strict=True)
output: 60 km/h
